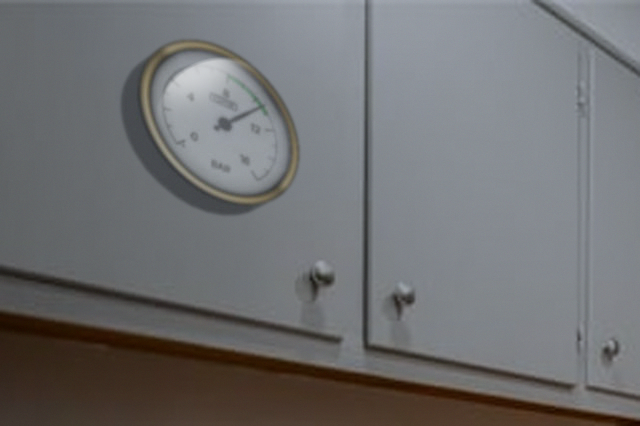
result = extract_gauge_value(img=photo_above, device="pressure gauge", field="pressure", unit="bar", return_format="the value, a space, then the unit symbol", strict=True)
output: 10.5 bar
